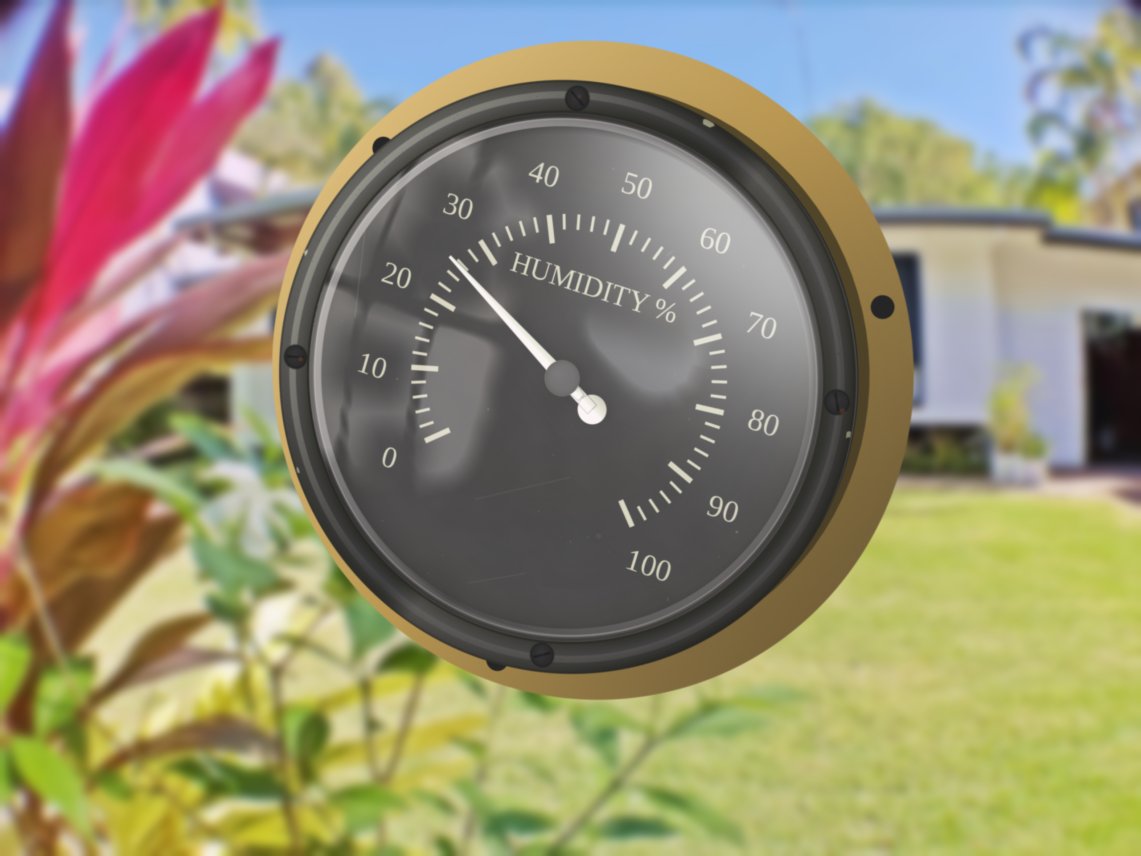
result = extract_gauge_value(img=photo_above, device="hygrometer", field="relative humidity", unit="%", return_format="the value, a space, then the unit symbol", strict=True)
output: 26 %
